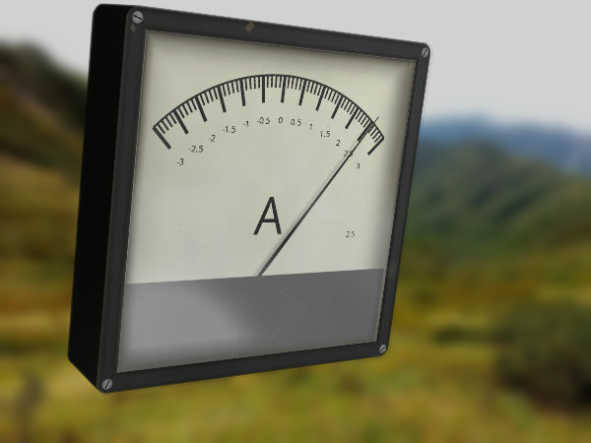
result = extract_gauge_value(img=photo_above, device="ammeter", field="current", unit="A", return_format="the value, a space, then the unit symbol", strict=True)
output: 2.5 A
